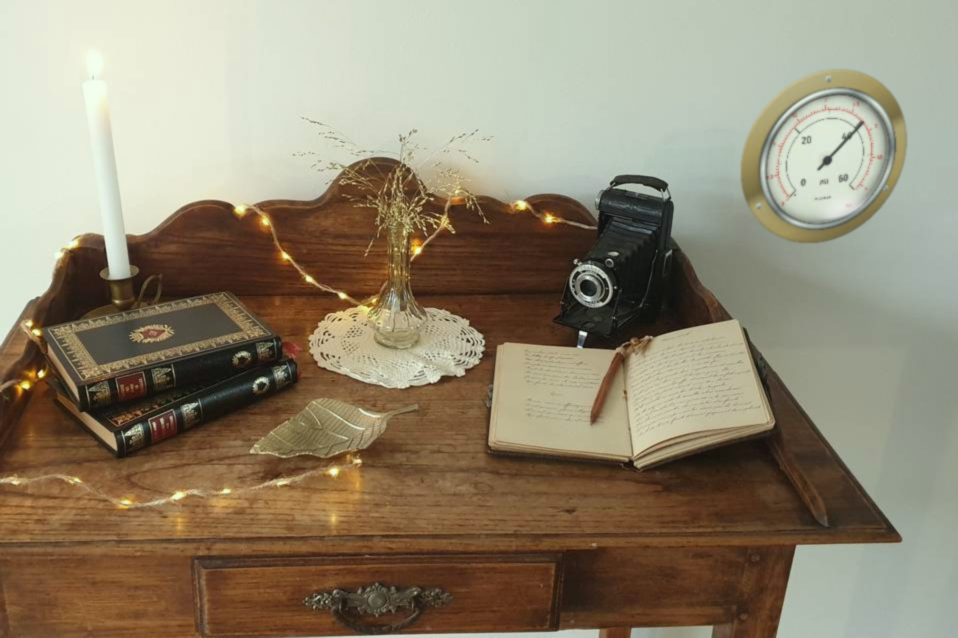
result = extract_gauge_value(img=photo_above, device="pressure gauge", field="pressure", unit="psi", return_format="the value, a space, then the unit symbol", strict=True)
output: 40 psi
